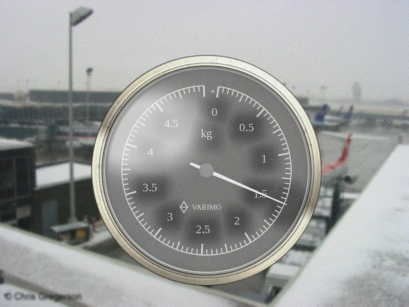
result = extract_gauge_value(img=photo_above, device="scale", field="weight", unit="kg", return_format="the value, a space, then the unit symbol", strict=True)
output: 1.5 kg
